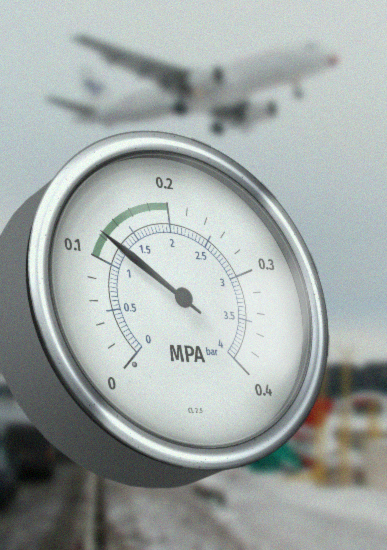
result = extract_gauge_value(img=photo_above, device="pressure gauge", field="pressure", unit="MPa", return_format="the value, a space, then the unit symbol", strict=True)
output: 0.12 MPa
